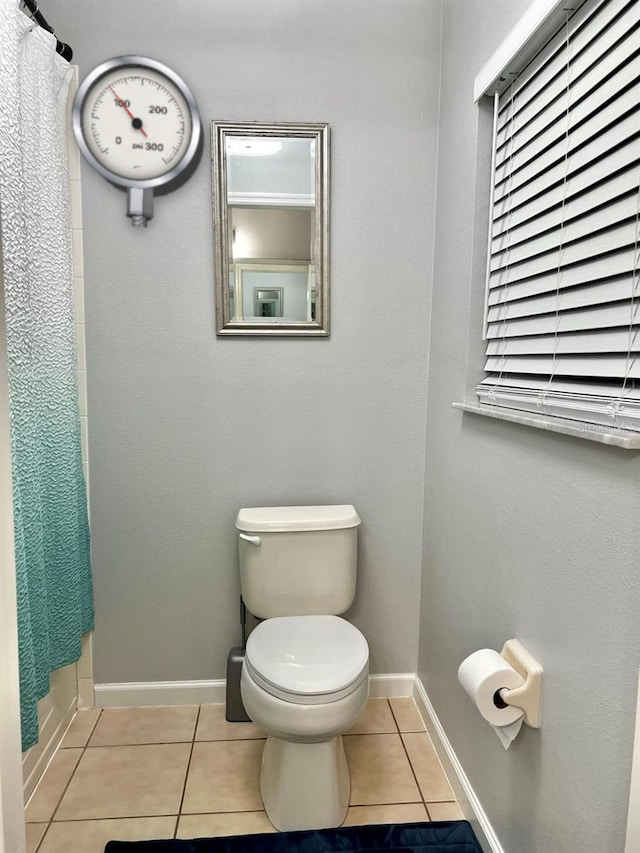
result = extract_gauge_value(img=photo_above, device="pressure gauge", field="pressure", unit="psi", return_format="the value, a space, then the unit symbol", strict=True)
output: 100 psi
